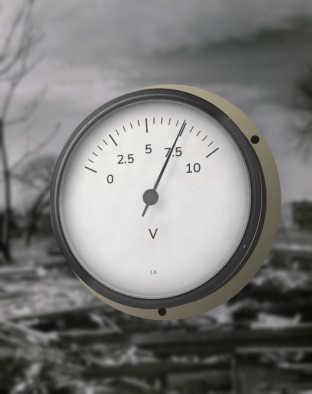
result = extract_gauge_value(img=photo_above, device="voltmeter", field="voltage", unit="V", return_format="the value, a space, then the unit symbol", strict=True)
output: 7.5 V
